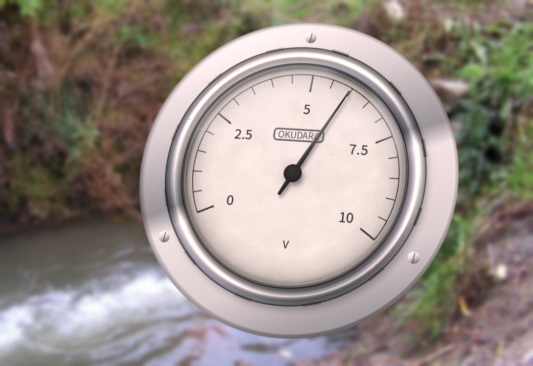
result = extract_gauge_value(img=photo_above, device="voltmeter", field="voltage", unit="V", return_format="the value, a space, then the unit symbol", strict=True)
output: 6 V
